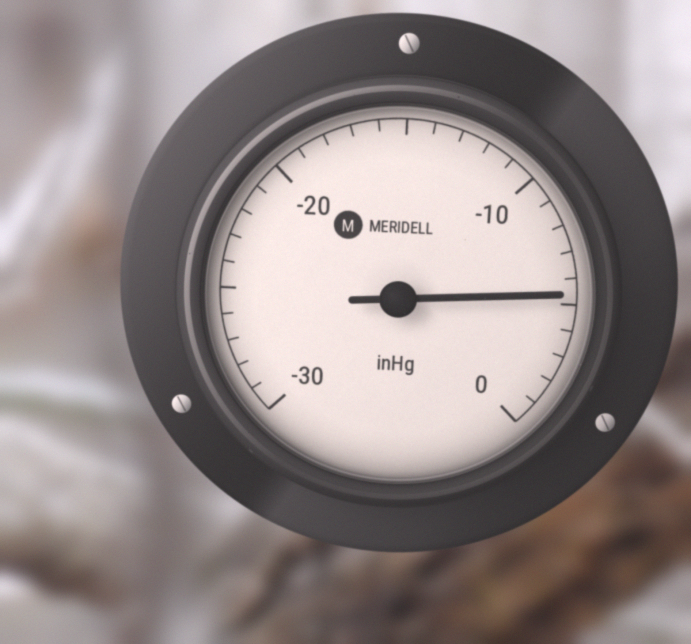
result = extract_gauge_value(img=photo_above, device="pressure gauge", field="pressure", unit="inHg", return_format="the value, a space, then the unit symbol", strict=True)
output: -5.5 inHg
